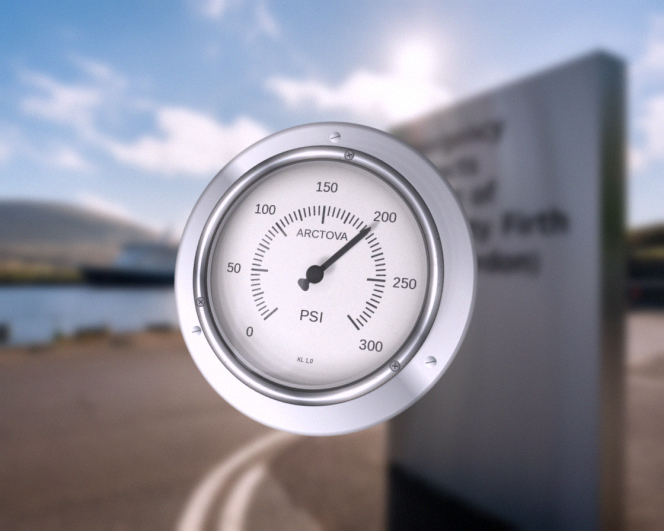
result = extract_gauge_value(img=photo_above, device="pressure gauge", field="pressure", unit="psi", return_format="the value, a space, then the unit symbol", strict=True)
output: 200 psi
